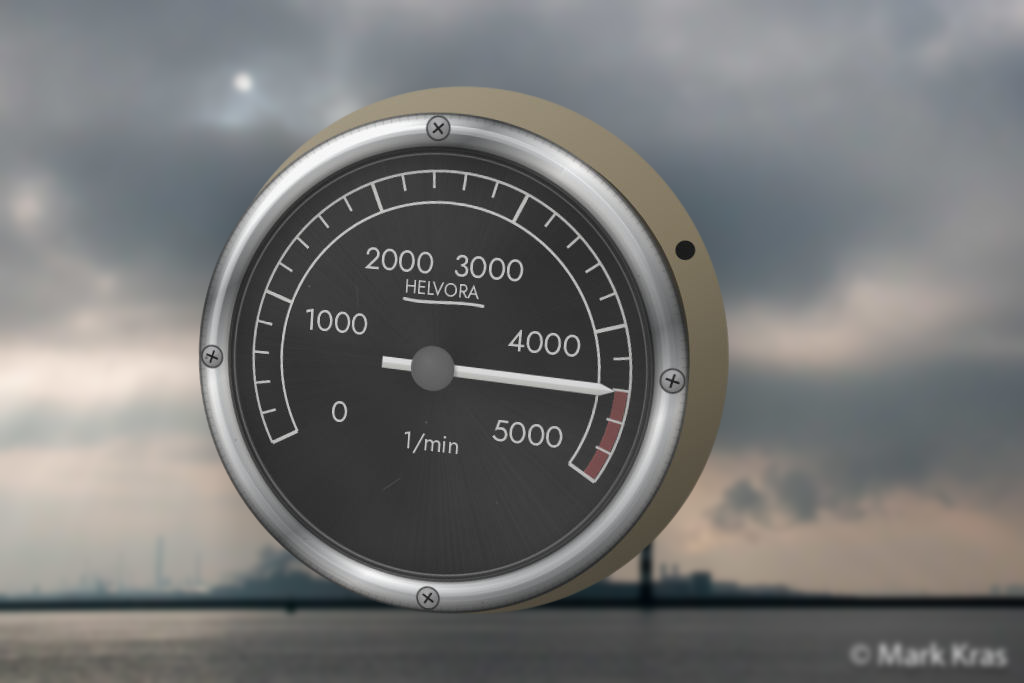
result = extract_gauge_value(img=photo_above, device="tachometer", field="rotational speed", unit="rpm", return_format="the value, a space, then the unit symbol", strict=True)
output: 4400 rpm
